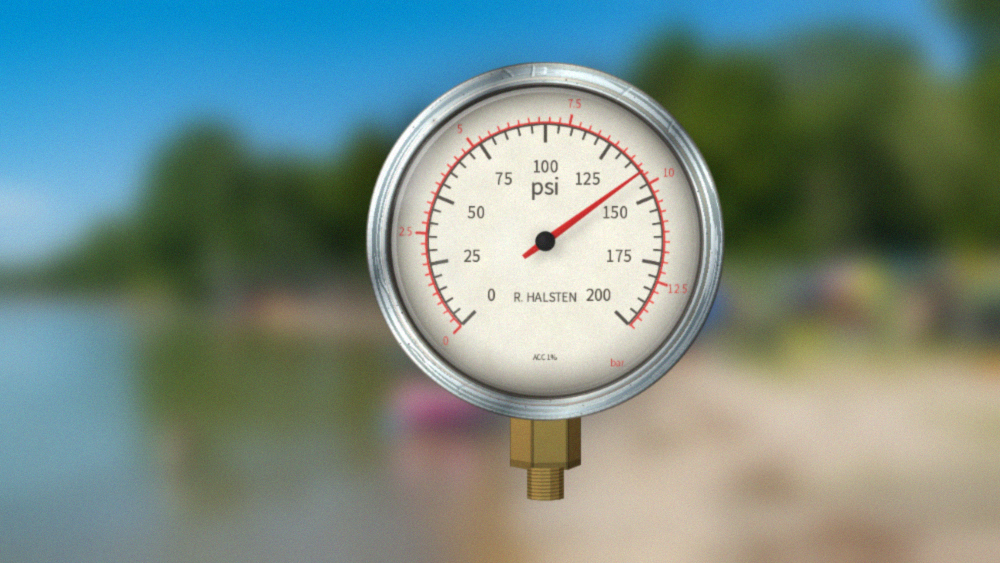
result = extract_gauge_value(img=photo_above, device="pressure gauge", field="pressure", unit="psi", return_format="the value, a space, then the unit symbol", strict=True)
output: 140 psi
